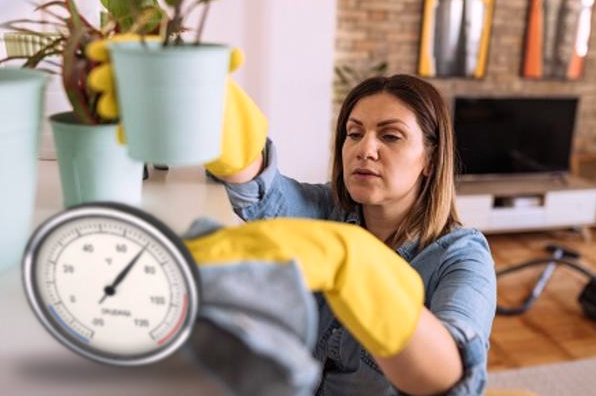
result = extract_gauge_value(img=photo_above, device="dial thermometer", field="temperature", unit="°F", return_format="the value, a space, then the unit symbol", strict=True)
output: 70 °F
